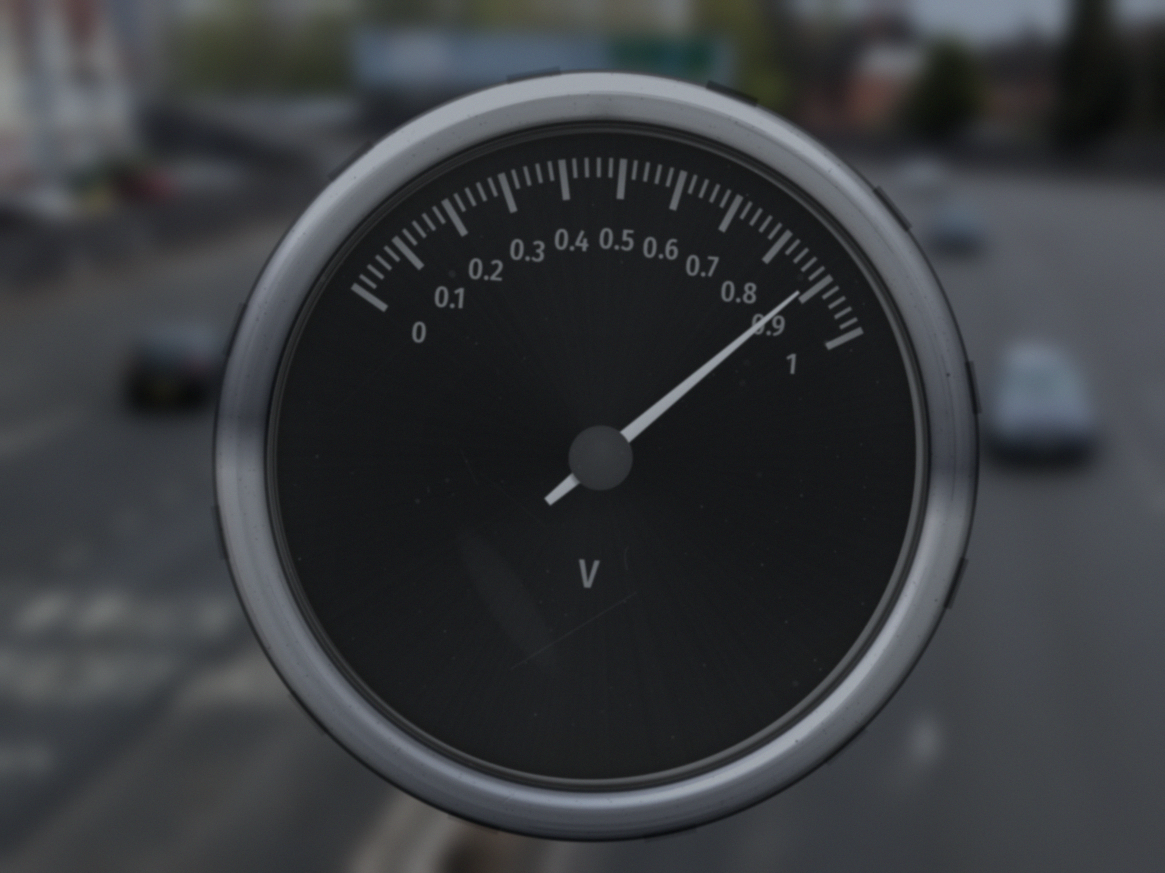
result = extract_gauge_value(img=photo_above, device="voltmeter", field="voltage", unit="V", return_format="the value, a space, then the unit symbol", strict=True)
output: 0.88 V
